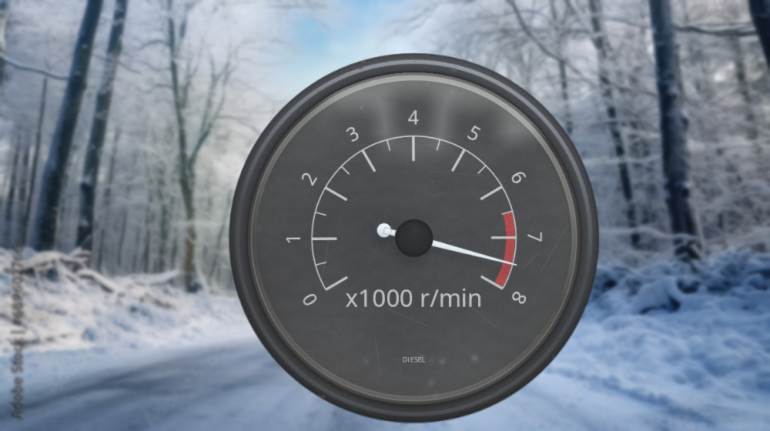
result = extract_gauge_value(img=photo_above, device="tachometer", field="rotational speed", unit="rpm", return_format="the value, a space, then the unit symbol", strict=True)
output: 7500 rpm
